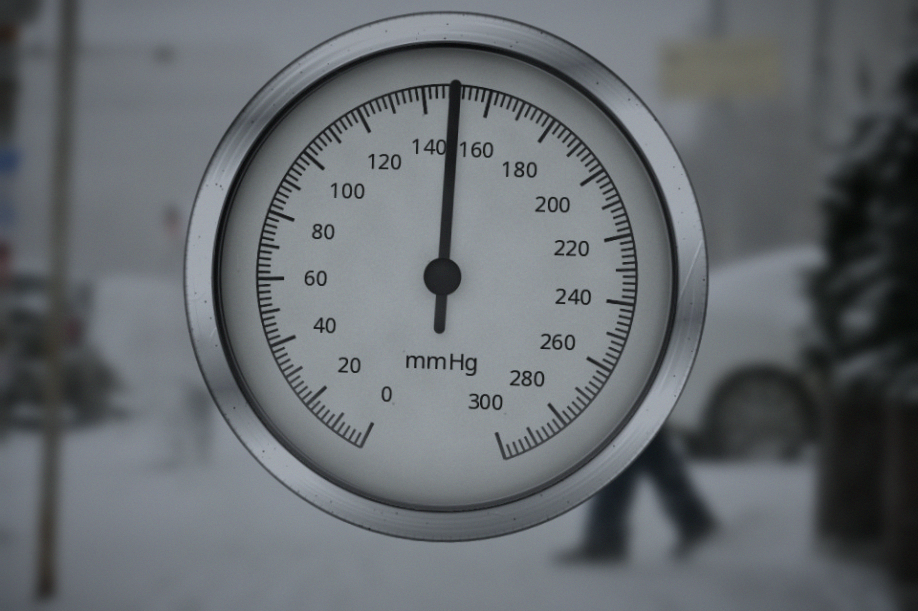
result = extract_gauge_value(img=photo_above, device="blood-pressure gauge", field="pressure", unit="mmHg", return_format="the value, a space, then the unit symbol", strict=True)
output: 150 mmHg
